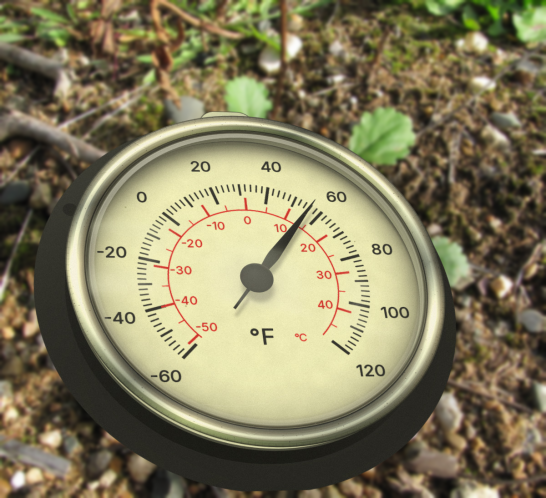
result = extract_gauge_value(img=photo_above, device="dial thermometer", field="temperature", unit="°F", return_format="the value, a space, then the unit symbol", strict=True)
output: 56 °F
